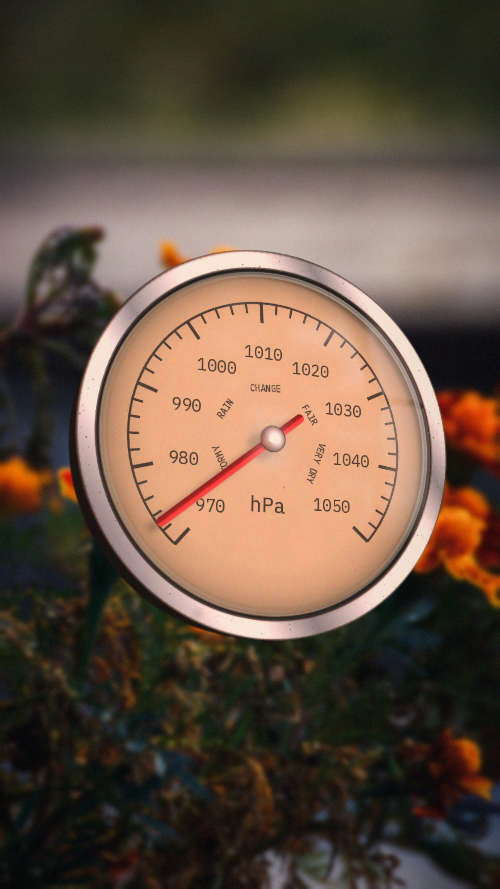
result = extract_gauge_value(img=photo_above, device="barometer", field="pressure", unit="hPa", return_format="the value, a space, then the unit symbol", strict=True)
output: 973 hPa
